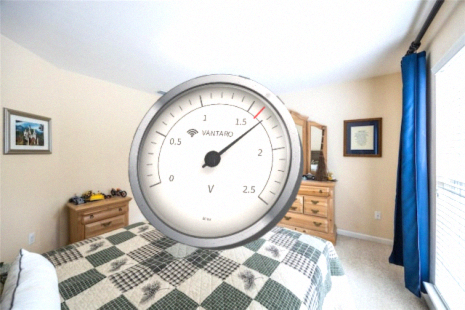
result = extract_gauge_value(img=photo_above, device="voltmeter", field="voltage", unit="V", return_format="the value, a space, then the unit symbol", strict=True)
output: 1.7 V
